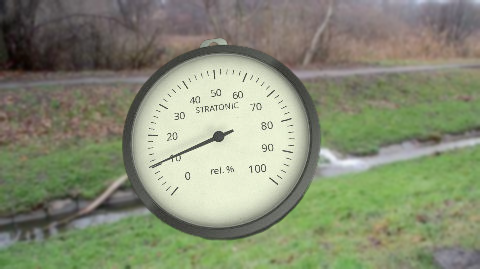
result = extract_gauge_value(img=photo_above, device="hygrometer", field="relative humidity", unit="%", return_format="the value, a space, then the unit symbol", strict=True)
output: 10 %
